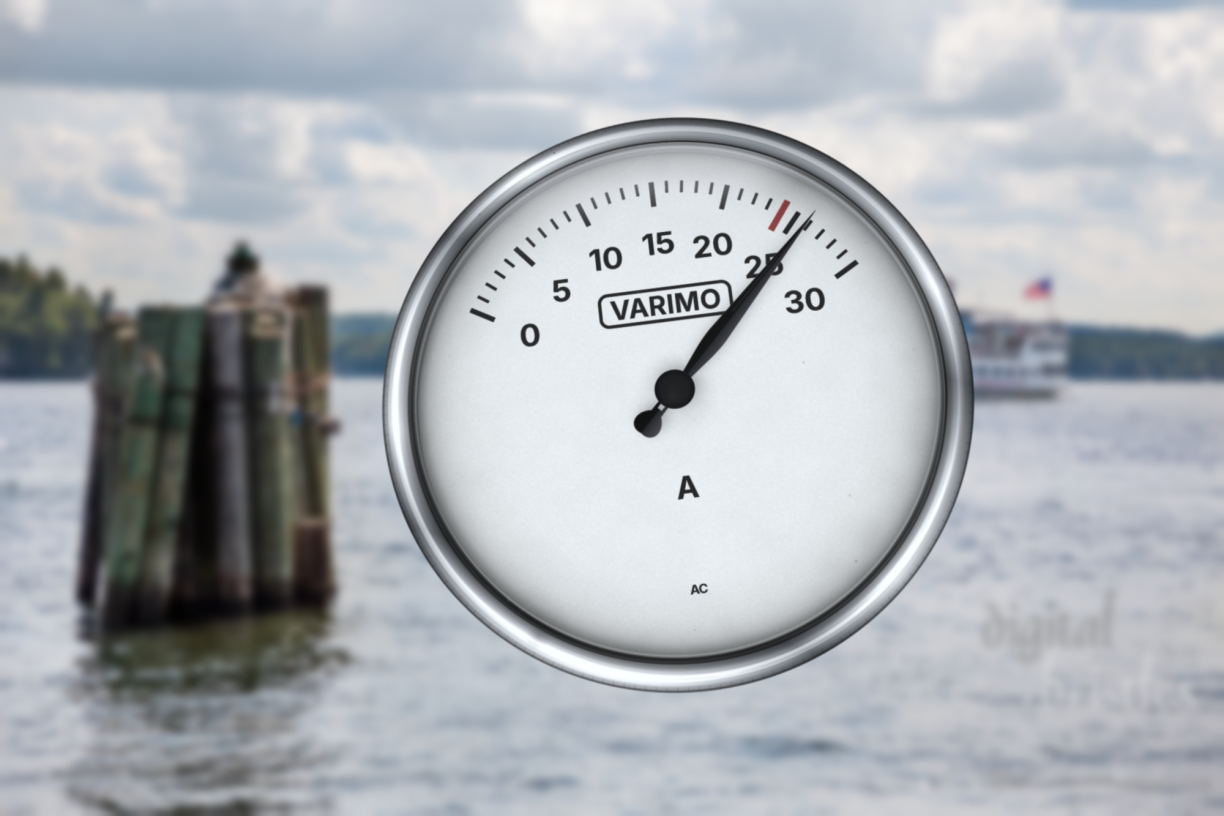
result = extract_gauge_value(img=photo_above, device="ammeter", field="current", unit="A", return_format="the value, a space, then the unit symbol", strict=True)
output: 26 A
